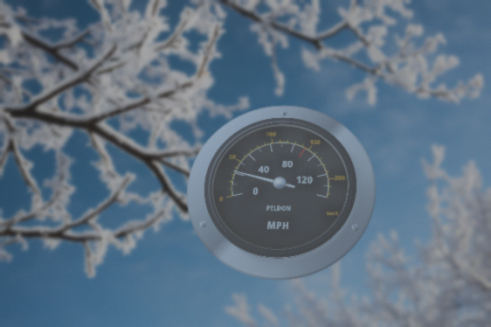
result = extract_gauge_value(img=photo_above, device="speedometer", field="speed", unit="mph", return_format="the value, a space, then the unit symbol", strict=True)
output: 20 mph
